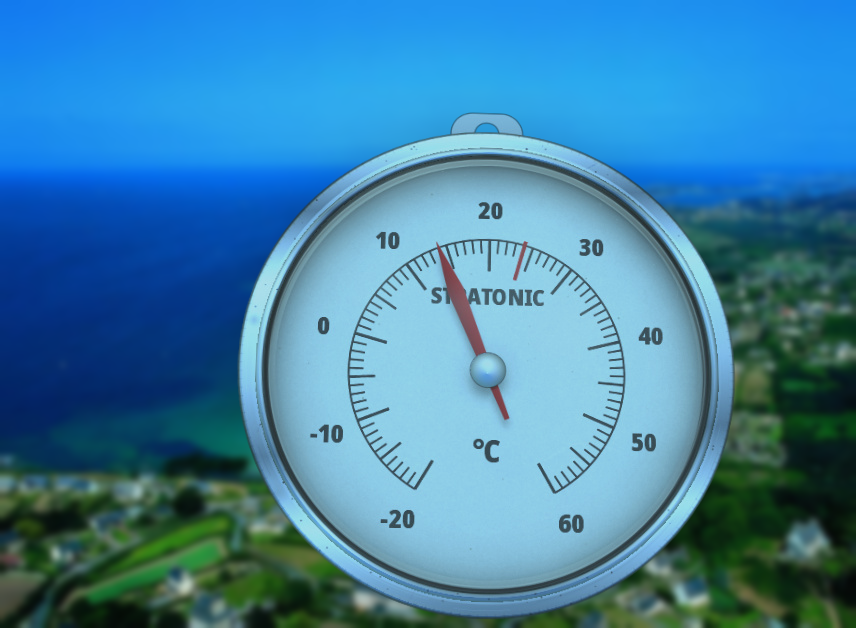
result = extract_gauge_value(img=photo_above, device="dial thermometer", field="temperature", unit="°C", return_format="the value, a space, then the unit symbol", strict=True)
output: 14 °C
